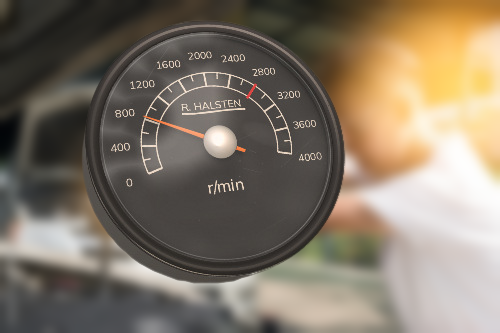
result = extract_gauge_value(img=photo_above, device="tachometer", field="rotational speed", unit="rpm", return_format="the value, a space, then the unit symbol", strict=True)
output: 800 rpm
